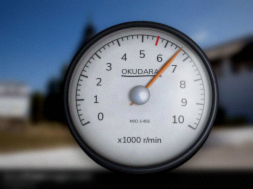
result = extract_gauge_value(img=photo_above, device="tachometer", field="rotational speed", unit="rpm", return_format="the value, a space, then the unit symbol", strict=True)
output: 6600 rpm
